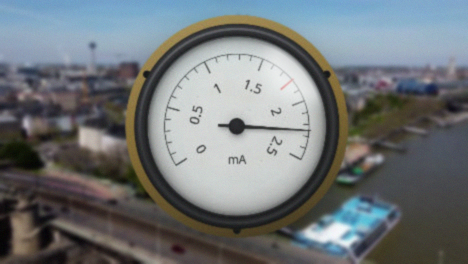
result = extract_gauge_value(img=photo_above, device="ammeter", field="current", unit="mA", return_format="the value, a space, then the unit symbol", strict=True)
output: 2.25 mA
